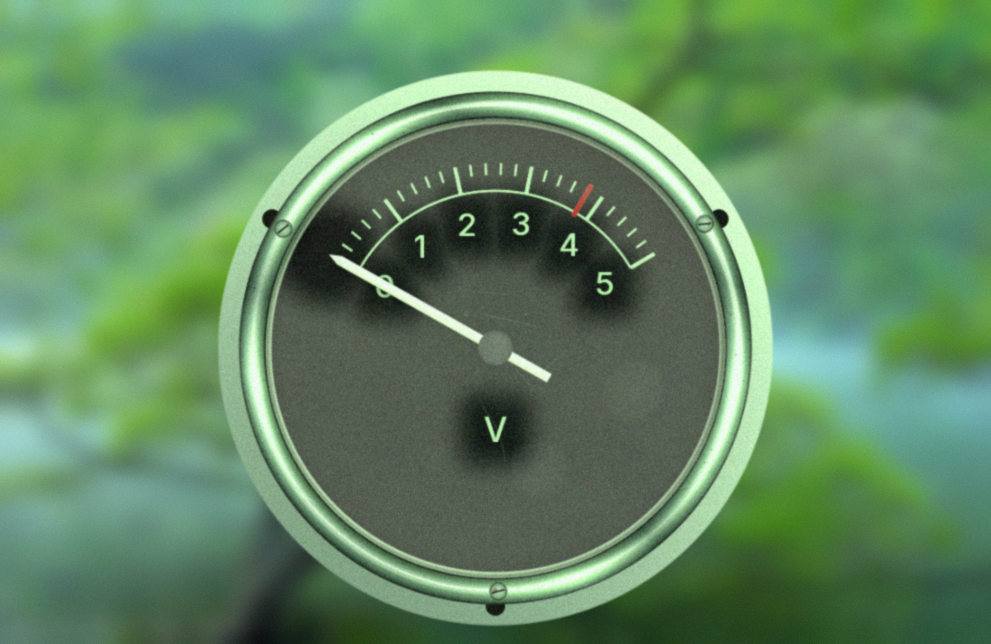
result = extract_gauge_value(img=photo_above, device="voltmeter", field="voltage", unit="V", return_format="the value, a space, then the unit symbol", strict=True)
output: 0 V
